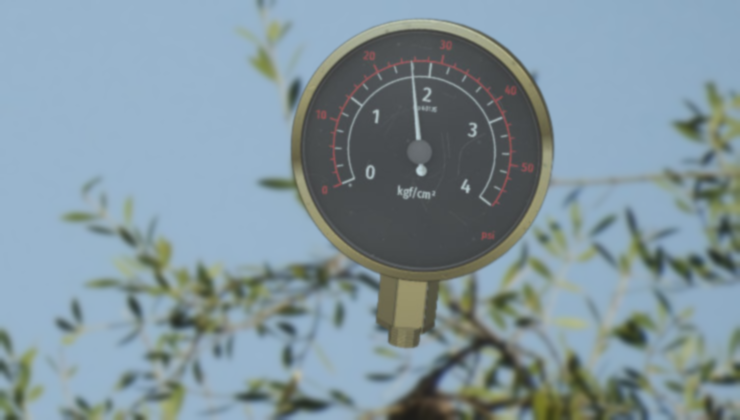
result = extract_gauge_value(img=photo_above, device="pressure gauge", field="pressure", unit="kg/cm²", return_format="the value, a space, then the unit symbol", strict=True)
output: 1.8 kg/cm²
